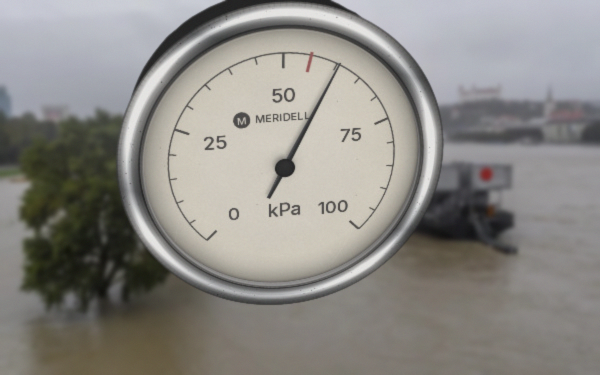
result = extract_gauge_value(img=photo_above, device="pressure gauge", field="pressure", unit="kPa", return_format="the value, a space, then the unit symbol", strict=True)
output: 60 kPa
